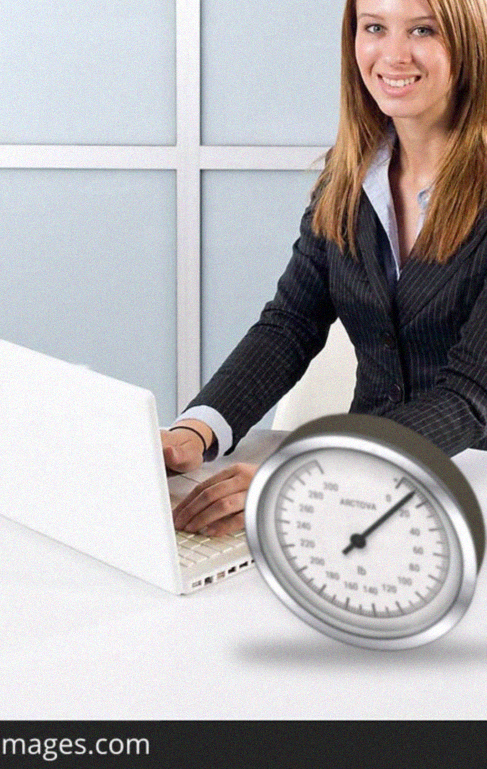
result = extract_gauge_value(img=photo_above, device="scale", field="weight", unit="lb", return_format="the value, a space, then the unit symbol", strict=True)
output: 10 lb
